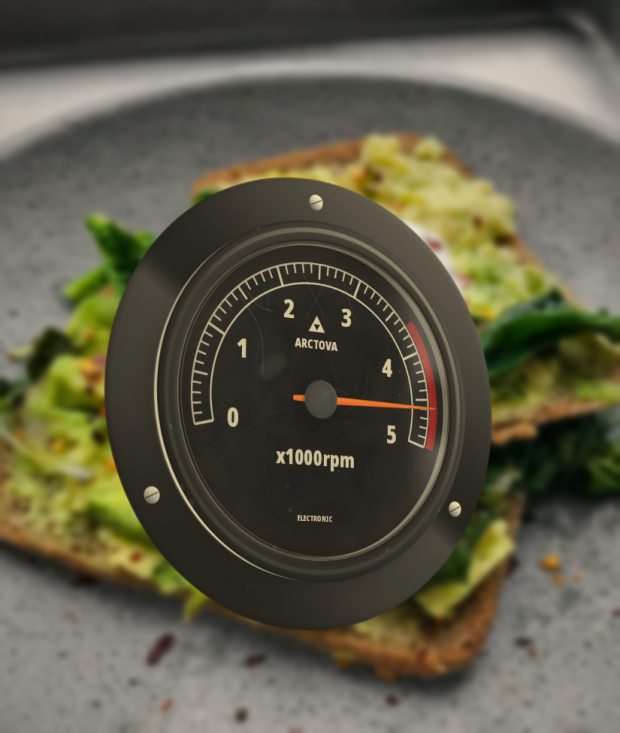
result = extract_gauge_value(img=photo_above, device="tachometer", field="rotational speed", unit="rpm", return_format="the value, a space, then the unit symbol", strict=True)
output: 4600 rpm
